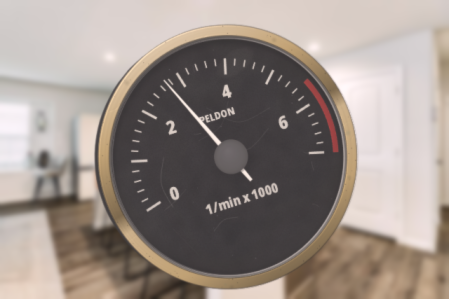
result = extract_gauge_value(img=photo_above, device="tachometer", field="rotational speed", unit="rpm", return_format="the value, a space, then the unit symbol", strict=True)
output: 2700 rpm
